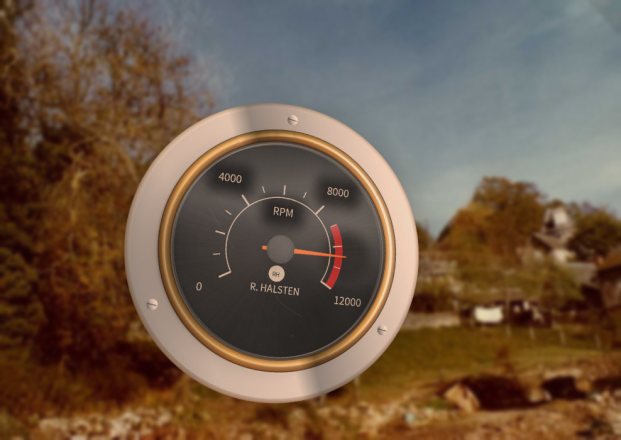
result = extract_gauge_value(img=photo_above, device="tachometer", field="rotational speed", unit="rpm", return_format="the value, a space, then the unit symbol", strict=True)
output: 10500 rpm
